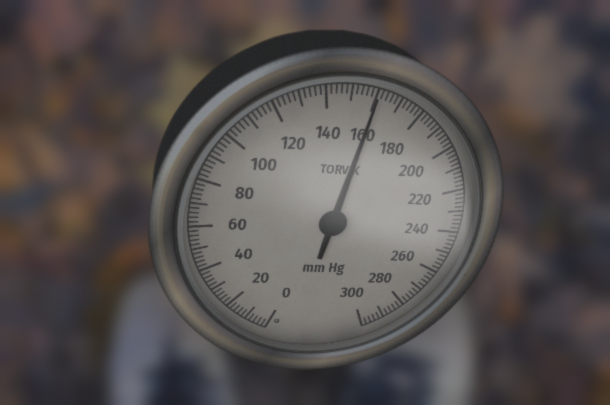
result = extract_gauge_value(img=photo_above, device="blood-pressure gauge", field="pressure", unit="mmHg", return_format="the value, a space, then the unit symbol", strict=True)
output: 160 mmHg
